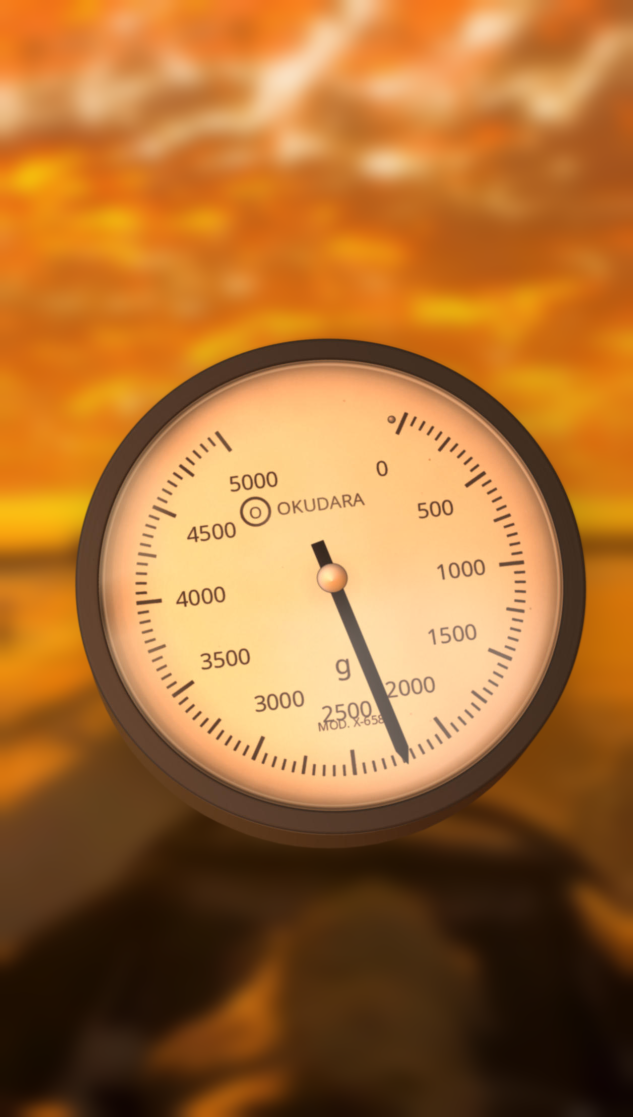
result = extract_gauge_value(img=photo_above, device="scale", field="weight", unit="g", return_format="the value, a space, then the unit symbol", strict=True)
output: 2250 g
